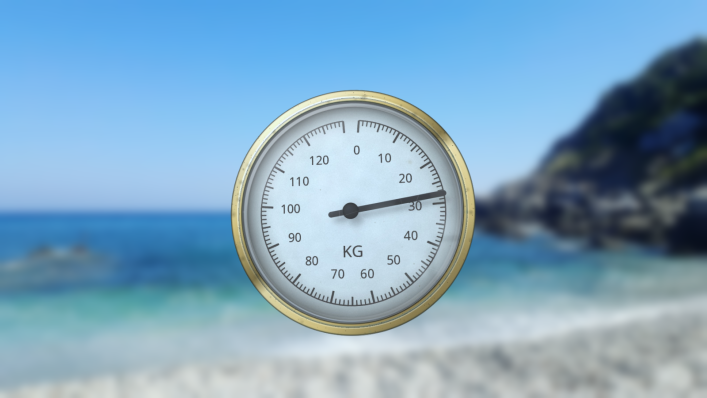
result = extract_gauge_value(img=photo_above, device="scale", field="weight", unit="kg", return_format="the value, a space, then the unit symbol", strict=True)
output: 28 kg
